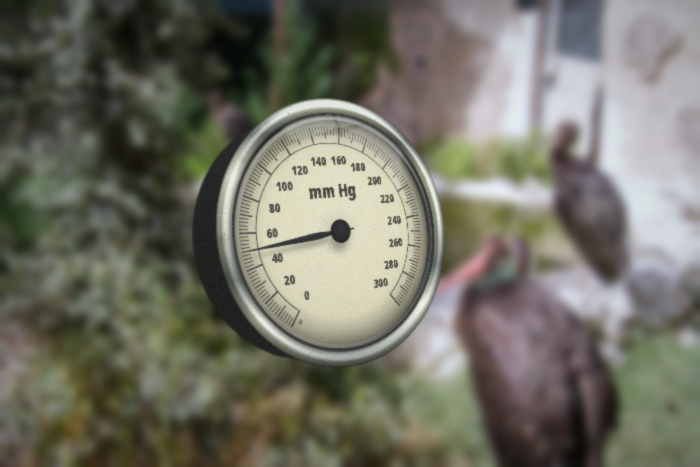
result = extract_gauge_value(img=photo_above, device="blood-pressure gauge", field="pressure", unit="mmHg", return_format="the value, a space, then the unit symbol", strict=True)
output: 50 mmHg
